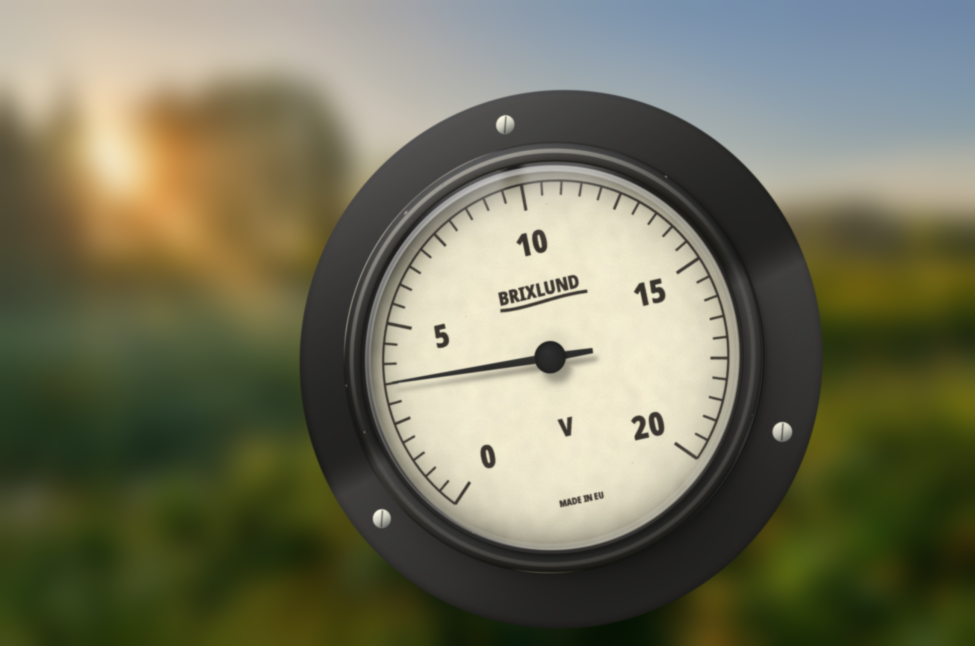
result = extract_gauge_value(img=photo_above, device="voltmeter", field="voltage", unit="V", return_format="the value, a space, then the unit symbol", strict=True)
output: 3.5 V
